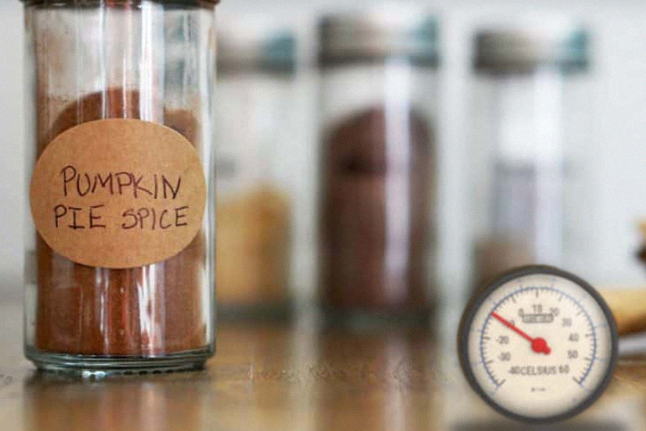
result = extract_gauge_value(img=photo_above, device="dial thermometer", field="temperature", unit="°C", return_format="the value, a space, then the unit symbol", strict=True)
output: -10 °C
